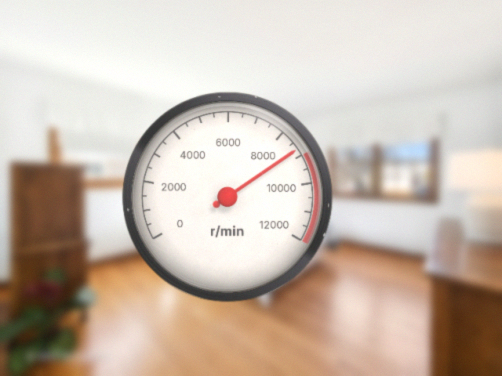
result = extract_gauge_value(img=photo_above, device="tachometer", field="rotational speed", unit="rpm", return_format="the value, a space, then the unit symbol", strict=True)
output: 8750 rpm
